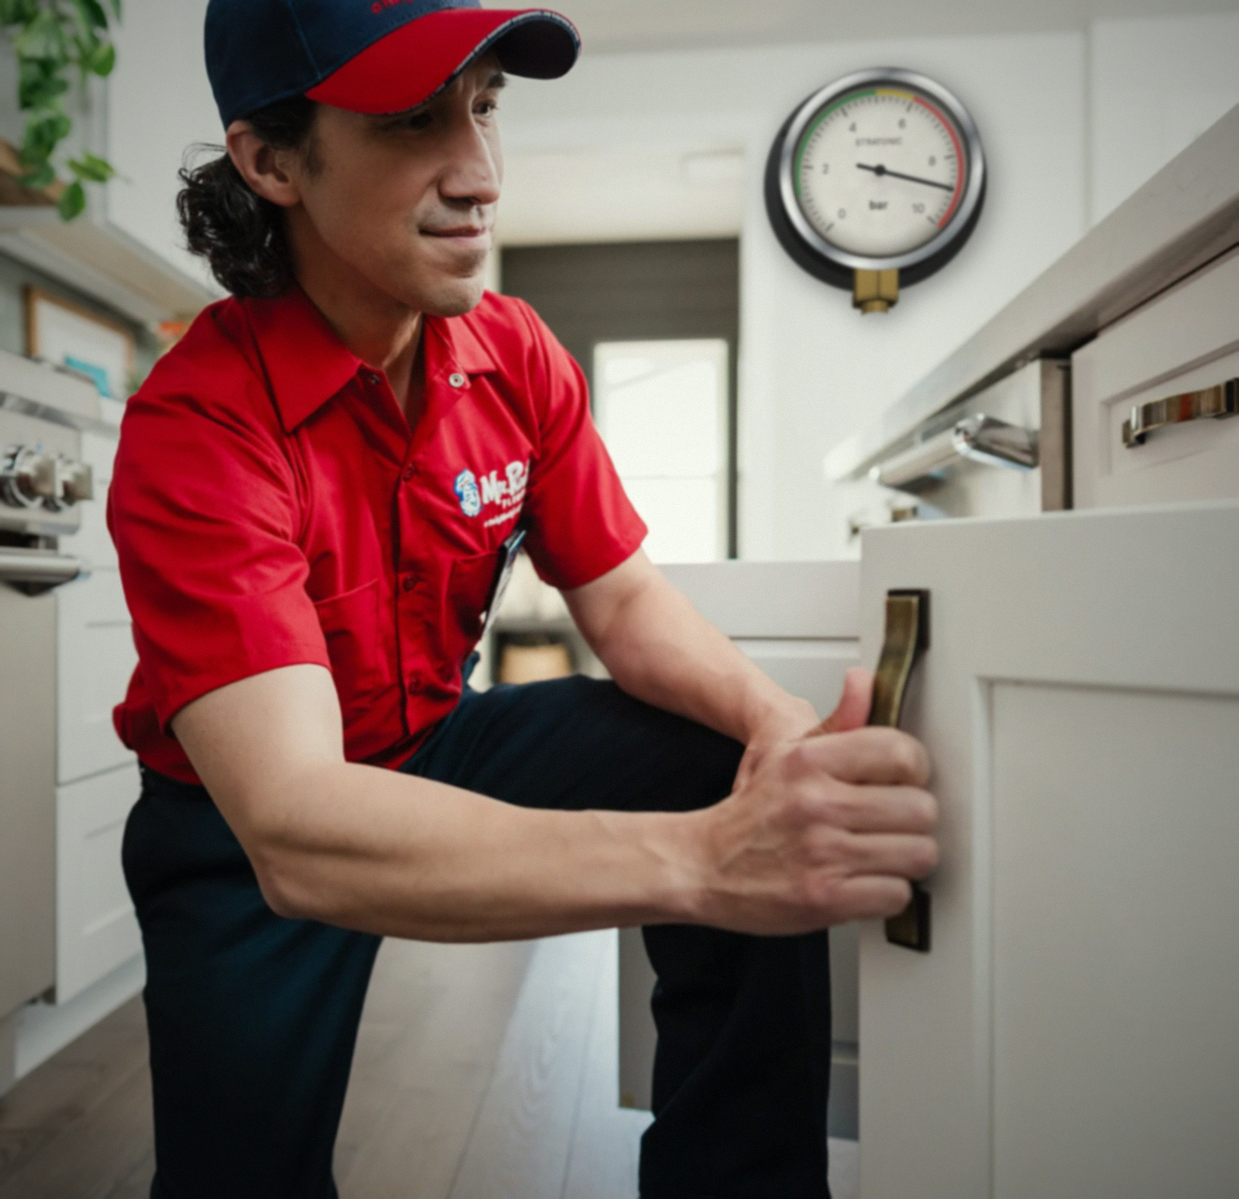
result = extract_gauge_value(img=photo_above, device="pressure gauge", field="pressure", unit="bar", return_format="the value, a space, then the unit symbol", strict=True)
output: 9 bar
